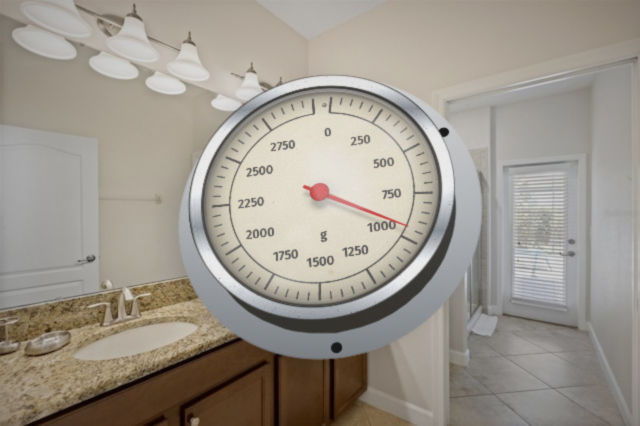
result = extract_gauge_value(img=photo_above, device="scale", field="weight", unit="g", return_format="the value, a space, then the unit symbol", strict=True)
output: 950 g
